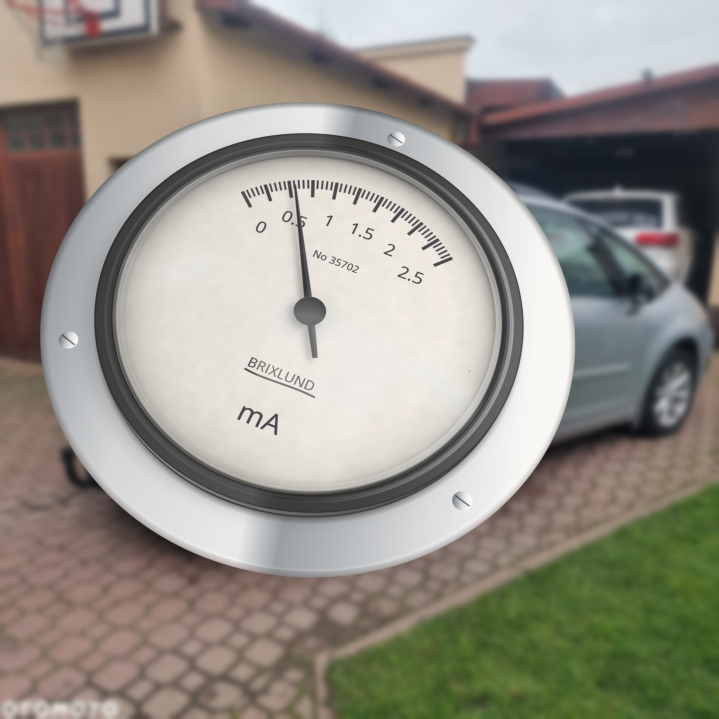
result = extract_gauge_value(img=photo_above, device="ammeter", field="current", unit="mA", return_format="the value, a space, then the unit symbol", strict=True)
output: 0.55 mA
